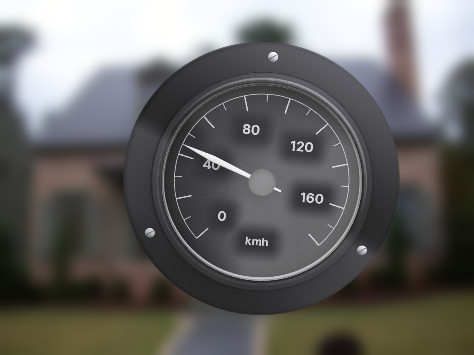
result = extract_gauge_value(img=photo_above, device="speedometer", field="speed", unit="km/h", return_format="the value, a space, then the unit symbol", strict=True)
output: 45 km/h
